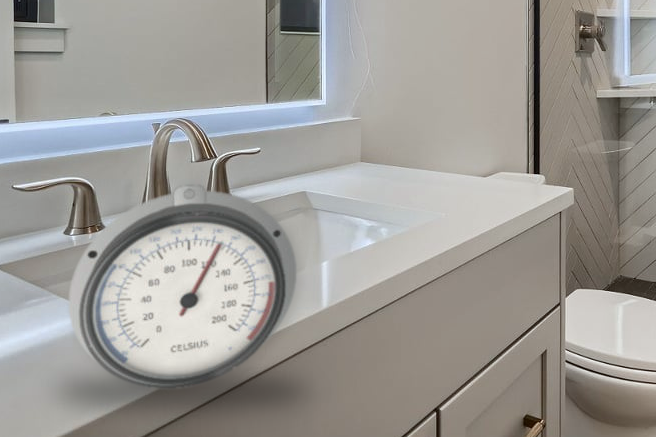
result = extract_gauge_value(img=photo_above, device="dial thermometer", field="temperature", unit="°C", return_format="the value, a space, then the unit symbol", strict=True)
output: 120 °C
